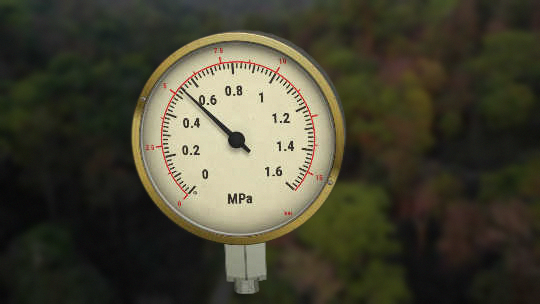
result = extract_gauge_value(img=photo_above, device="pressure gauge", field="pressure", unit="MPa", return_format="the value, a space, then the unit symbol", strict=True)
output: 0.54 MPa
